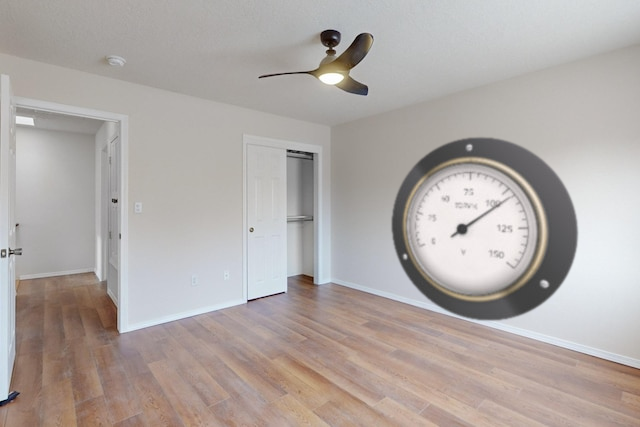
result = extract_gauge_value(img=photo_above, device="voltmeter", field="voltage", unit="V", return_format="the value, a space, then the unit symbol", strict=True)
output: 105 V
